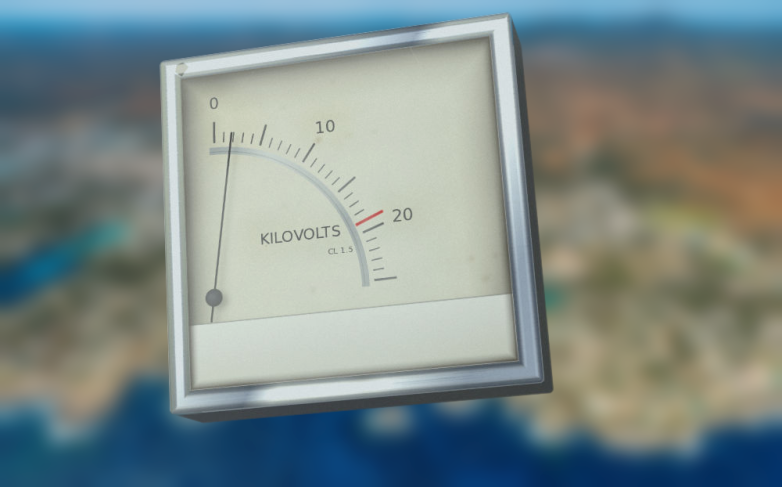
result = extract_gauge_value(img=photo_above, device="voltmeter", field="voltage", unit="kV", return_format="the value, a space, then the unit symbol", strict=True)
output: 2 kV
